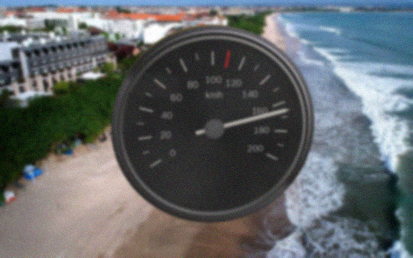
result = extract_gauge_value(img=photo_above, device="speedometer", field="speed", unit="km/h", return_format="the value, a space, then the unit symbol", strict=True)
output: 165 km/h
